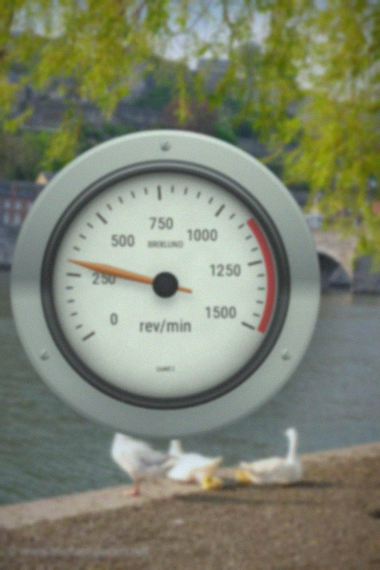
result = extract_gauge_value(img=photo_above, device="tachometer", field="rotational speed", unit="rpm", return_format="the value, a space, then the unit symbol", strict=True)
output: 300 rpm
